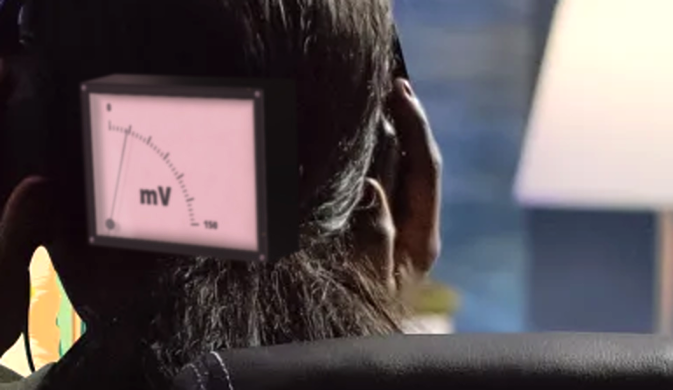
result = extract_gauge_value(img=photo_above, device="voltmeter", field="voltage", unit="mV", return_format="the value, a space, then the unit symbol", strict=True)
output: 25 mV
